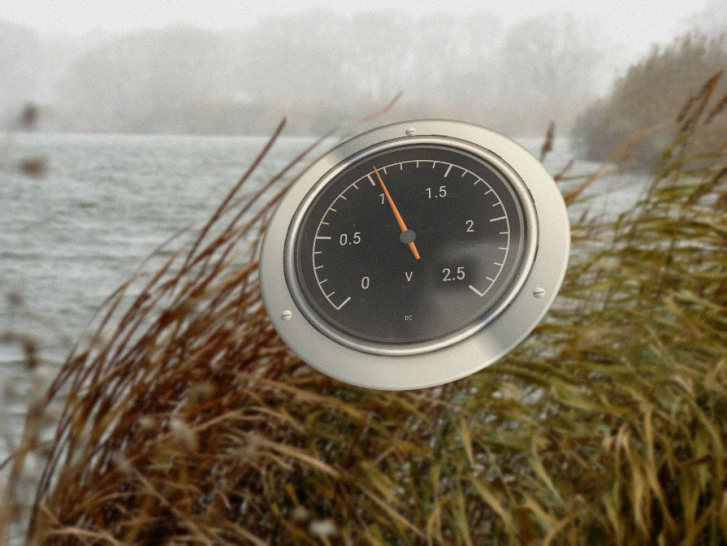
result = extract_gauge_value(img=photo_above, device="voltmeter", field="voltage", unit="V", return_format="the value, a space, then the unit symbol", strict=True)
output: 1.05 V
